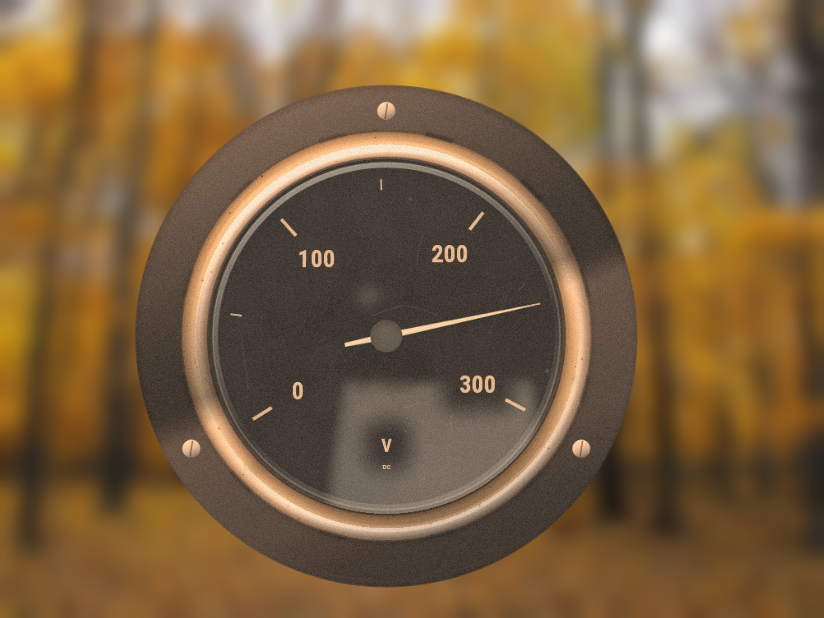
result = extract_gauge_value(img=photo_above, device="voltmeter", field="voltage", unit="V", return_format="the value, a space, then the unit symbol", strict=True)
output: 250 V
